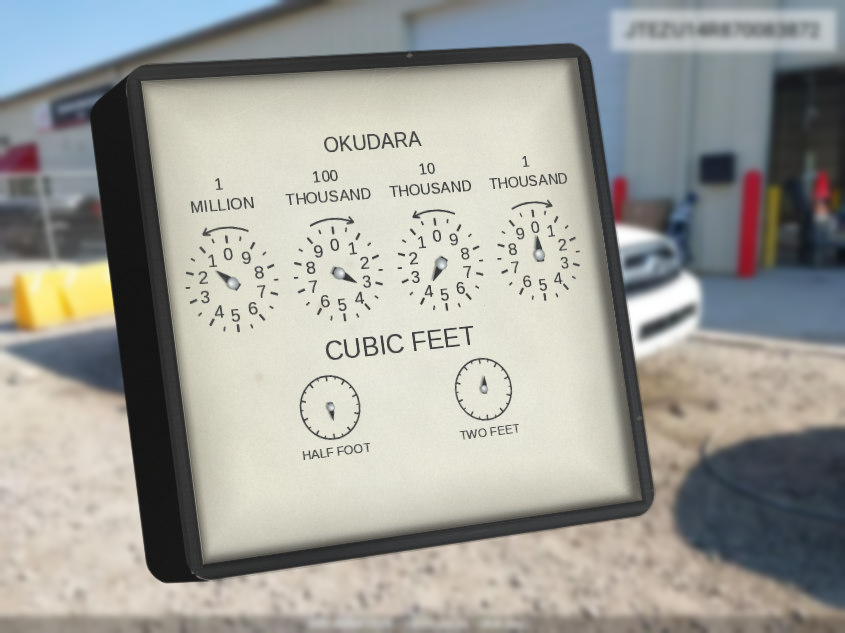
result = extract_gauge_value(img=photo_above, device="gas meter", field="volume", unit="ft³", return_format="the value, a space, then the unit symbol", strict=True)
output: 134000 ft³
